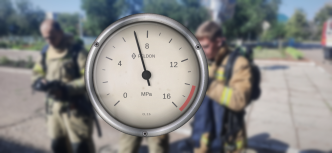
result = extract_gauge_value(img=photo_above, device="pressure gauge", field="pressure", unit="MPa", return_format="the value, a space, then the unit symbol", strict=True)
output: 7 MPa
